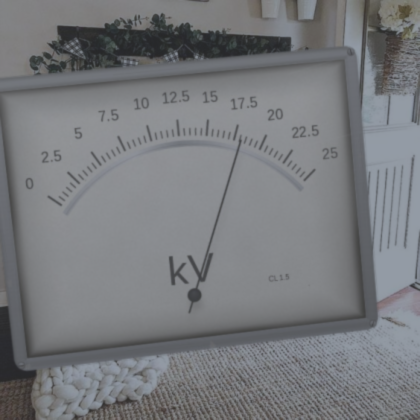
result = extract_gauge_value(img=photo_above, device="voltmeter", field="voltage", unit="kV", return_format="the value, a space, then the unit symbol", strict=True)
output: 18 kV
